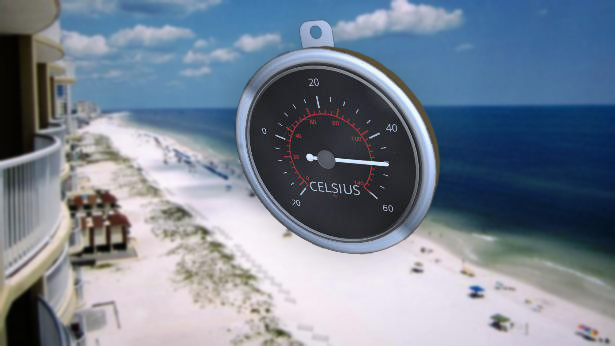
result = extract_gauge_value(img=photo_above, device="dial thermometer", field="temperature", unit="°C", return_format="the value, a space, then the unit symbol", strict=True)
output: 48 °C
